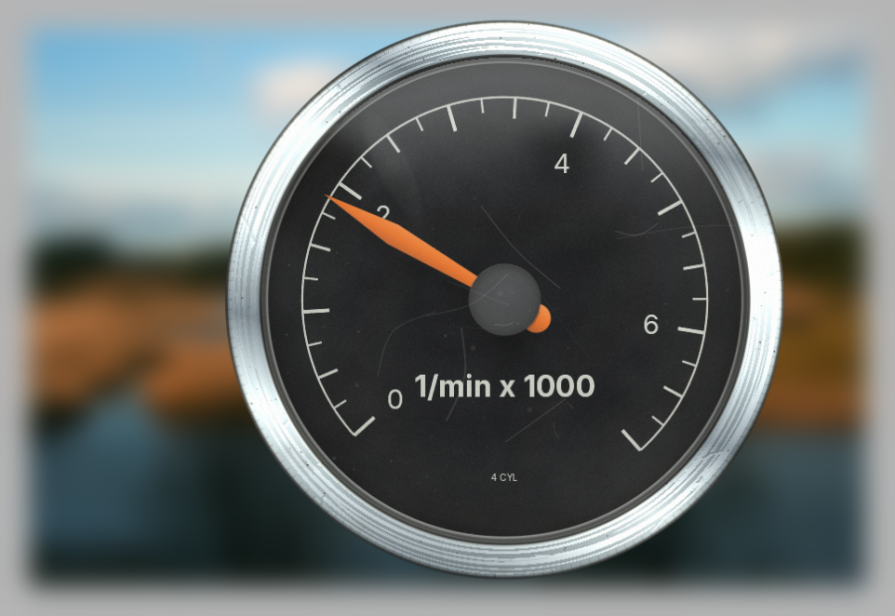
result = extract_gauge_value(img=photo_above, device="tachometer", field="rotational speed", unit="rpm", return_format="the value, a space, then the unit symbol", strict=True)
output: 1875 rpm
